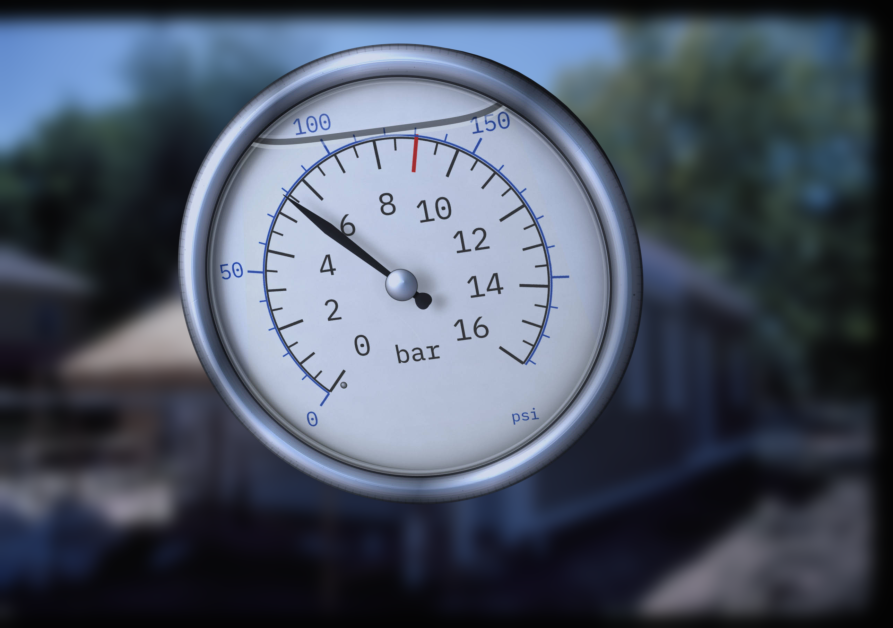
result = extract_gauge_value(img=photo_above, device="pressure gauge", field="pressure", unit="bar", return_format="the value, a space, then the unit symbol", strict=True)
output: 5.5 bar
